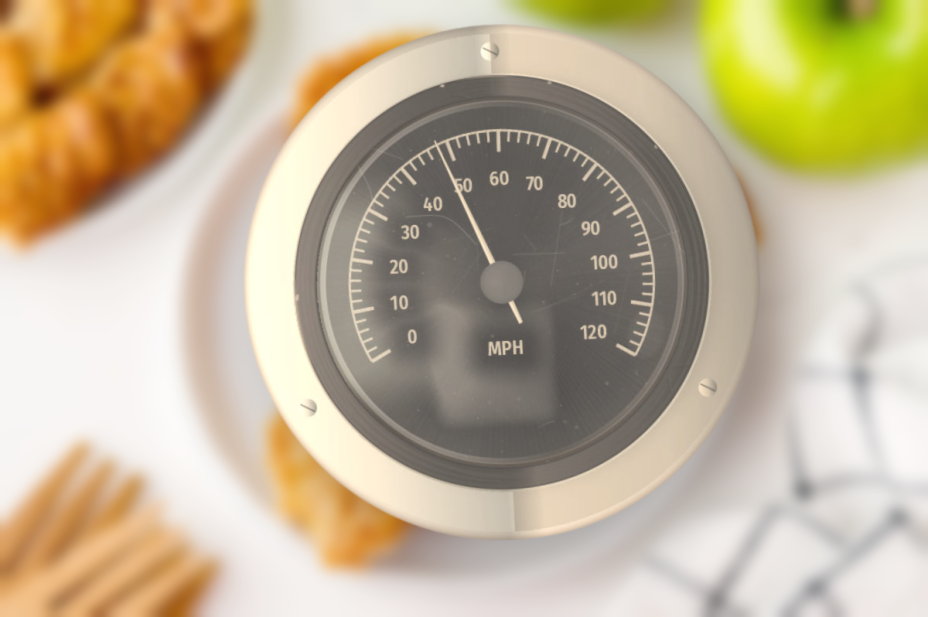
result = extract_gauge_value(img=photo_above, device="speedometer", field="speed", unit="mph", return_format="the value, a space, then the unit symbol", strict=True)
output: 48 mph
